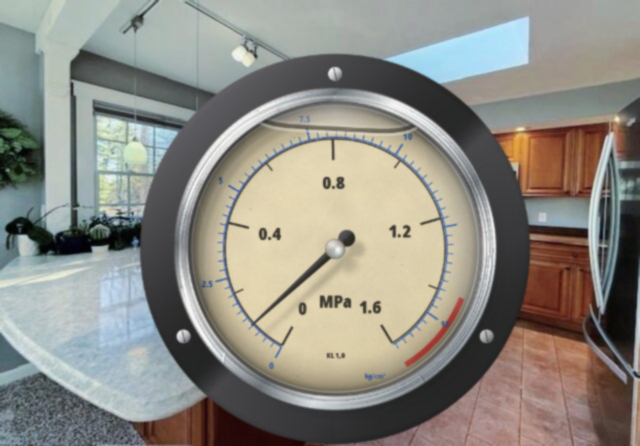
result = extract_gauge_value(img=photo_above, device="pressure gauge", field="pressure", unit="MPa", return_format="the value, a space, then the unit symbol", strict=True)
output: 0.1 MPa
